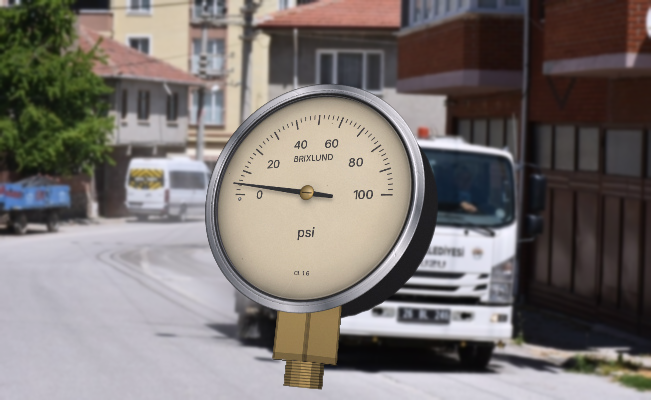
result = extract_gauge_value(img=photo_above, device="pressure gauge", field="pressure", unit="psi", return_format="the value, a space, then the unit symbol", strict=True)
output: 4 psi
